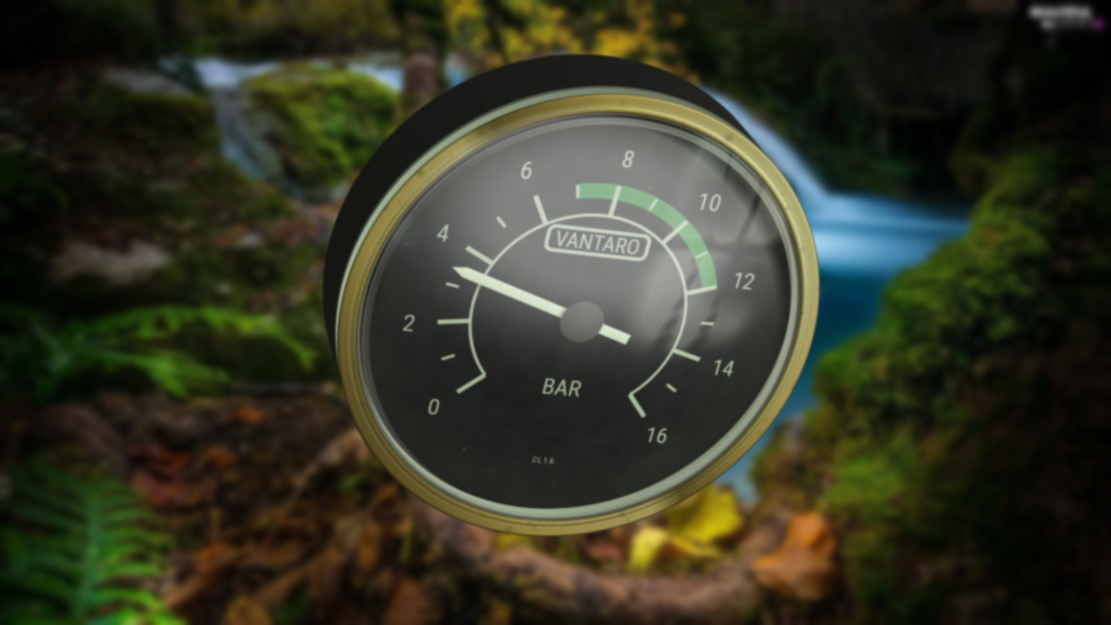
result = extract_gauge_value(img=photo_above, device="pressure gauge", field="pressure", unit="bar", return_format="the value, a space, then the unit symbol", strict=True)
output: 3.5 bar
